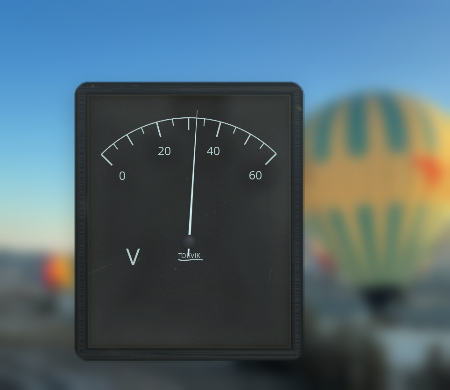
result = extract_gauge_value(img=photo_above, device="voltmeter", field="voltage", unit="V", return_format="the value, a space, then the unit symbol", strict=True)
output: 32.5 V
